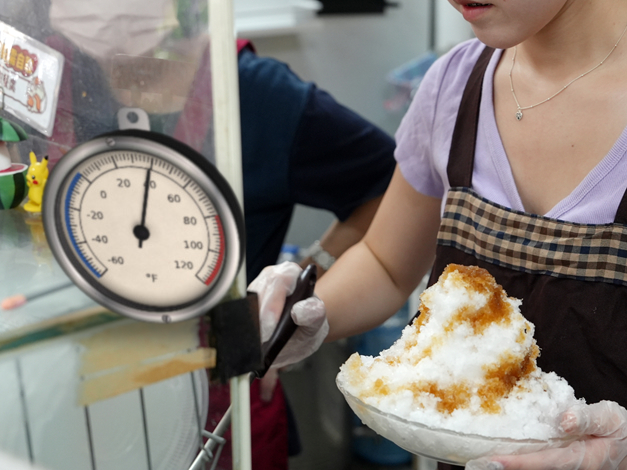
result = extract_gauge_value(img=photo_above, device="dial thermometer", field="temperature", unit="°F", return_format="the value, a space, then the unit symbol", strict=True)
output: 40 °F
